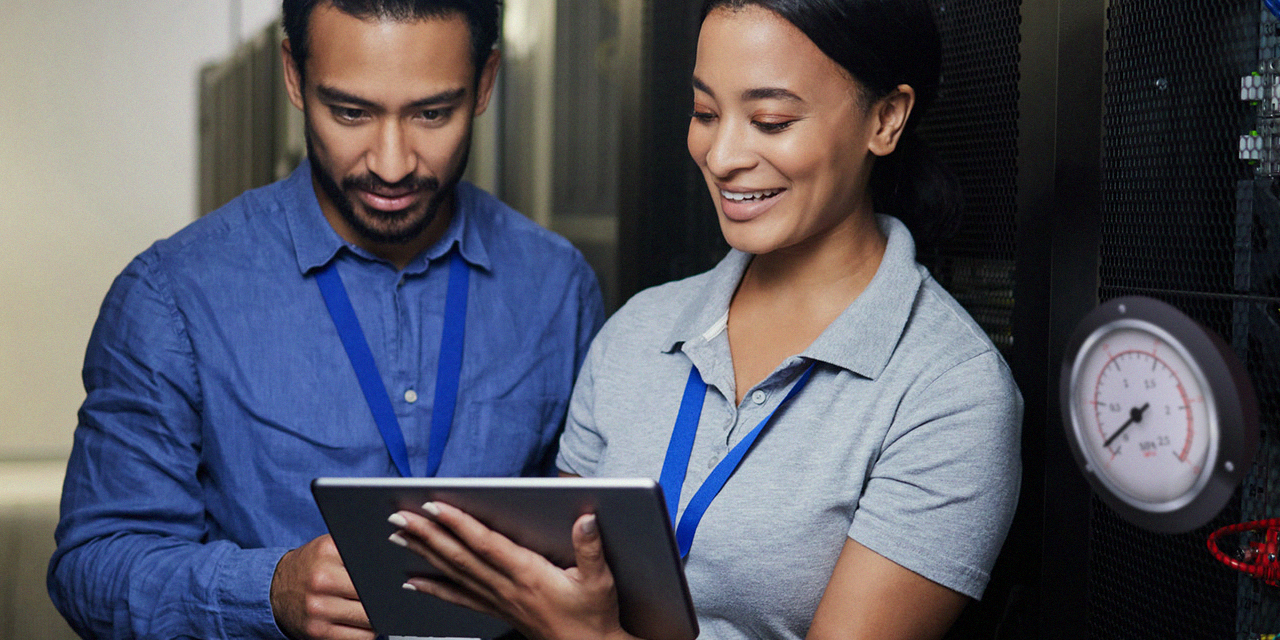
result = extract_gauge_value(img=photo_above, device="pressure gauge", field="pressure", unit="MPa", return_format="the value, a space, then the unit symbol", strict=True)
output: 0.1 MPa
